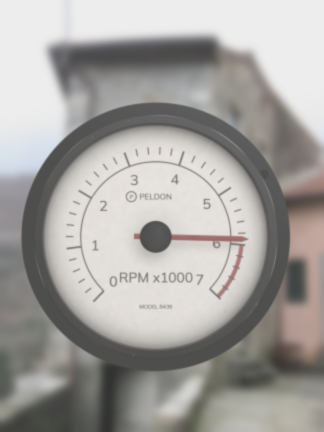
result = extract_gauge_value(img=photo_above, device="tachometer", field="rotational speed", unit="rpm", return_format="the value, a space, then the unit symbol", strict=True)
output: 5900 rpm
